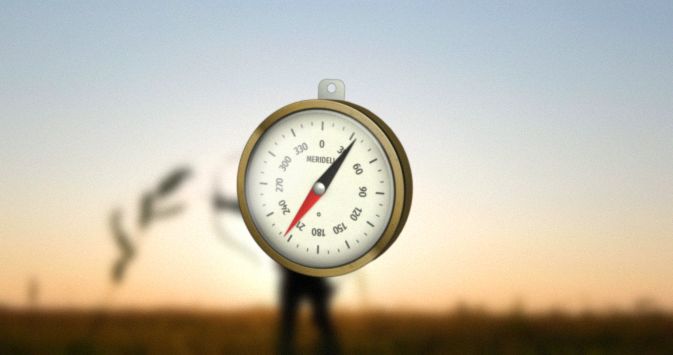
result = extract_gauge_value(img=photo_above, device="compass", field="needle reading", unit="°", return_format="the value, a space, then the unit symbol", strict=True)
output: 215 °
